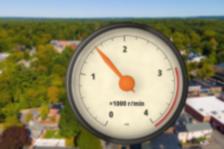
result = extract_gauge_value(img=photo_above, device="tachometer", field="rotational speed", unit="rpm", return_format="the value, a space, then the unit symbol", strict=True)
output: 1500 rpm
